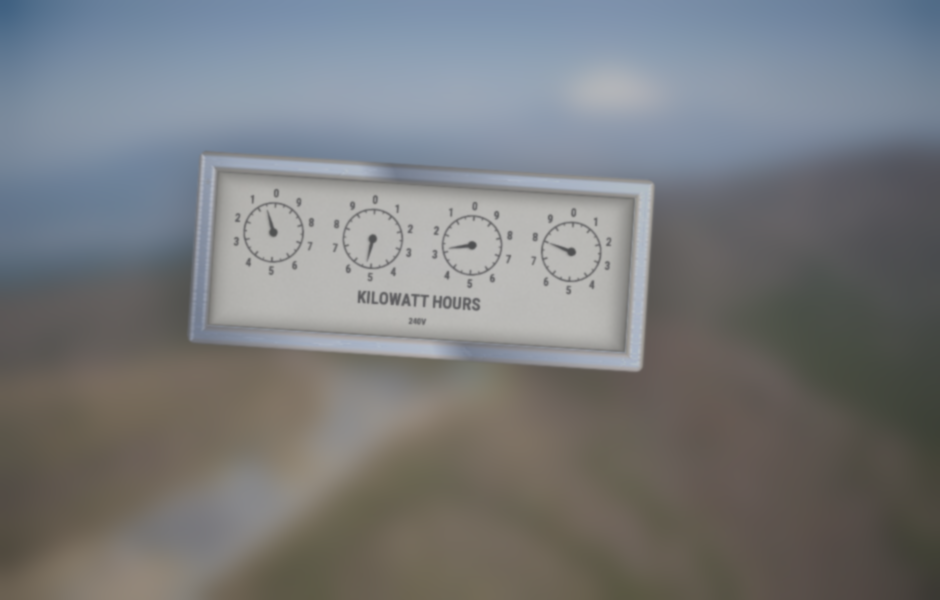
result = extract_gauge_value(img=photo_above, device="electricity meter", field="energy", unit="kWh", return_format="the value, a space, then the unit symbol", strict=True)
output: 528 kWh
